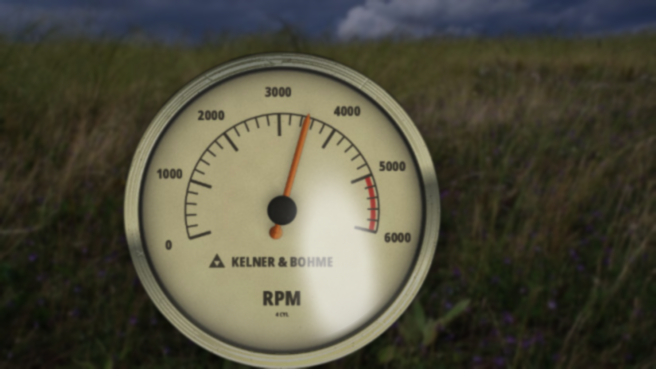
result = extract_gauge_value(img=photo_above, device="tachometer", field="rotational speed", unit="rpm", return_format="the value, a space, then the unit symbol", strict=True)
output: 3500 rpm
